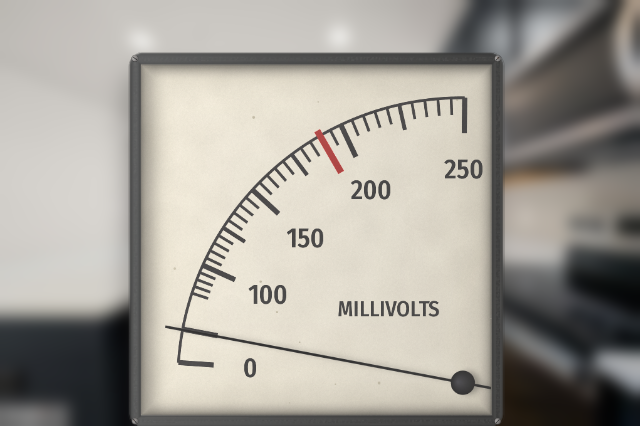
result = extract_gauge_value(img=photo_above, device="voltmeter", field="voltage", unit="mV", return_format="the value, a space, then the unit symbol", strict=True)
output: 50 mV
